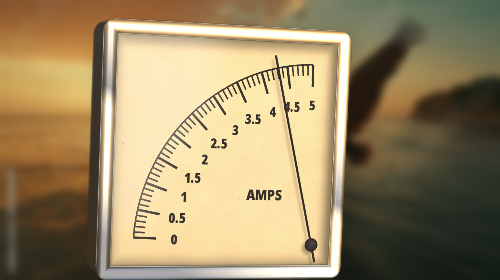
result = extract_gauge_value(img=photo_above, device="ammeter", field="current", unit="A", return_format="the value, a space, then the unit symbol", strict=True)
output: 4.3 A
